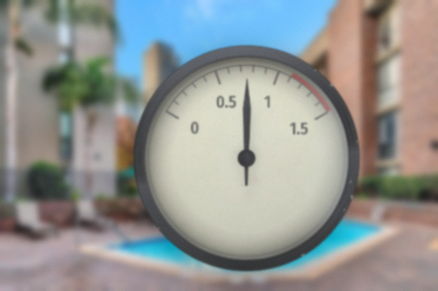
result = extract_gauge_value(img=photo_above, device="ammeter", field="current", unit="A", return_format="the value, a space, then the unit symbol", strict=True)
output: 0.75 A
